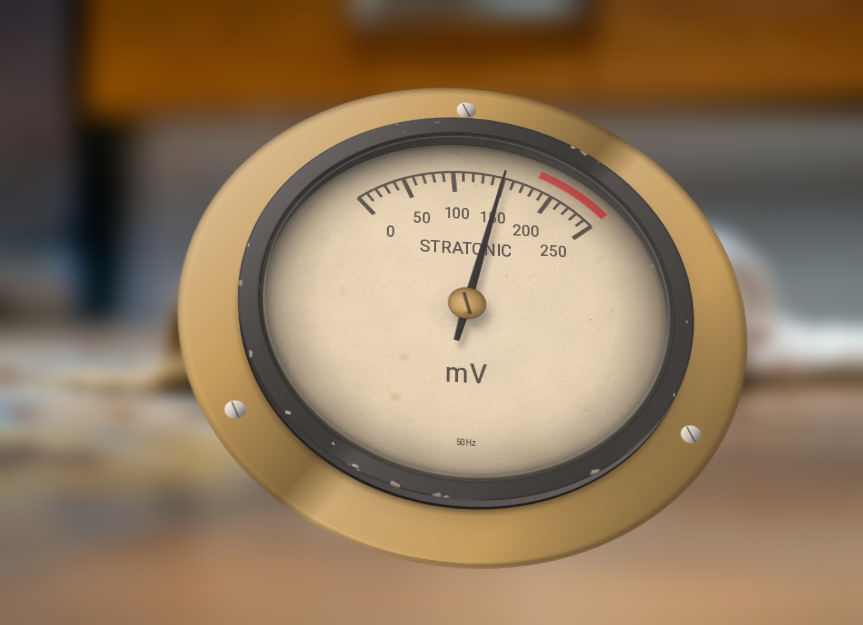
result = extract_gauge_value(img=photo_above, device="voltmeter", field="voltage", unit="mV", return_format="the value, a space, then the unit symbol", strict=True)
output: 150 mV
